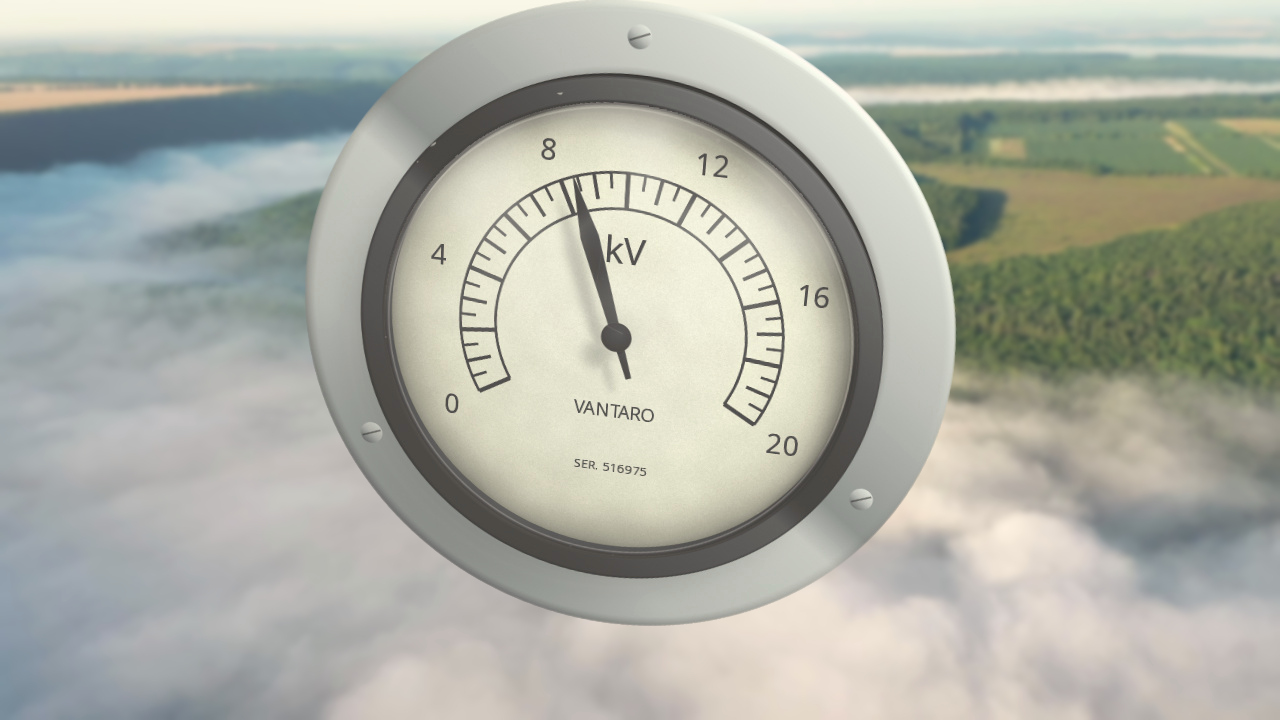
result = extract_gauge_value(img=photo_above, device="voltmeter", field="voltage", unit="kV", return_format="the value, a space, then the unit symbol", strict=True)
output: 8.5 kV
